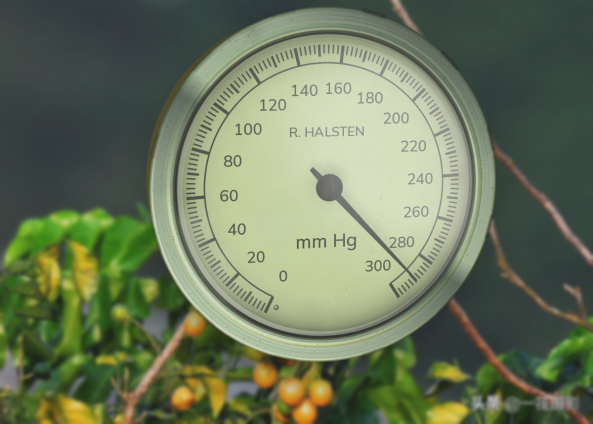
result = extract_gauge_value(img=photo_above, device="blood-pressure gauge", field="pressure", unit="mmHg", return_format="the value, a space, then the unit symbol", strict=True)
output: 290 mmHg
